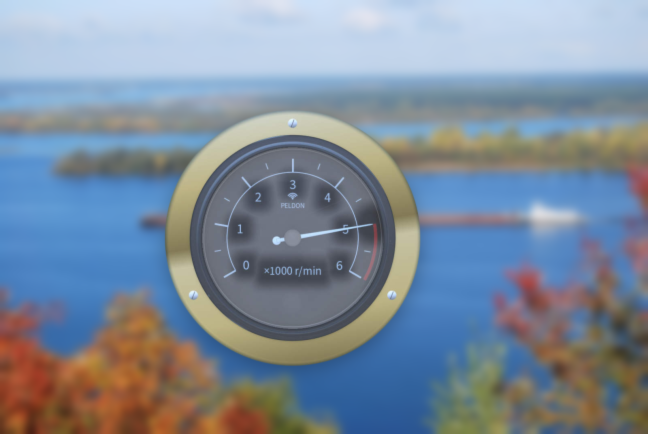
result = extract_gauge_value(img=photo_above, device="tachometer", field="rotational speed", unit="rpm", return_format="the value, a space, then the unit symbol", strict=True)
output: 5000 rpm
